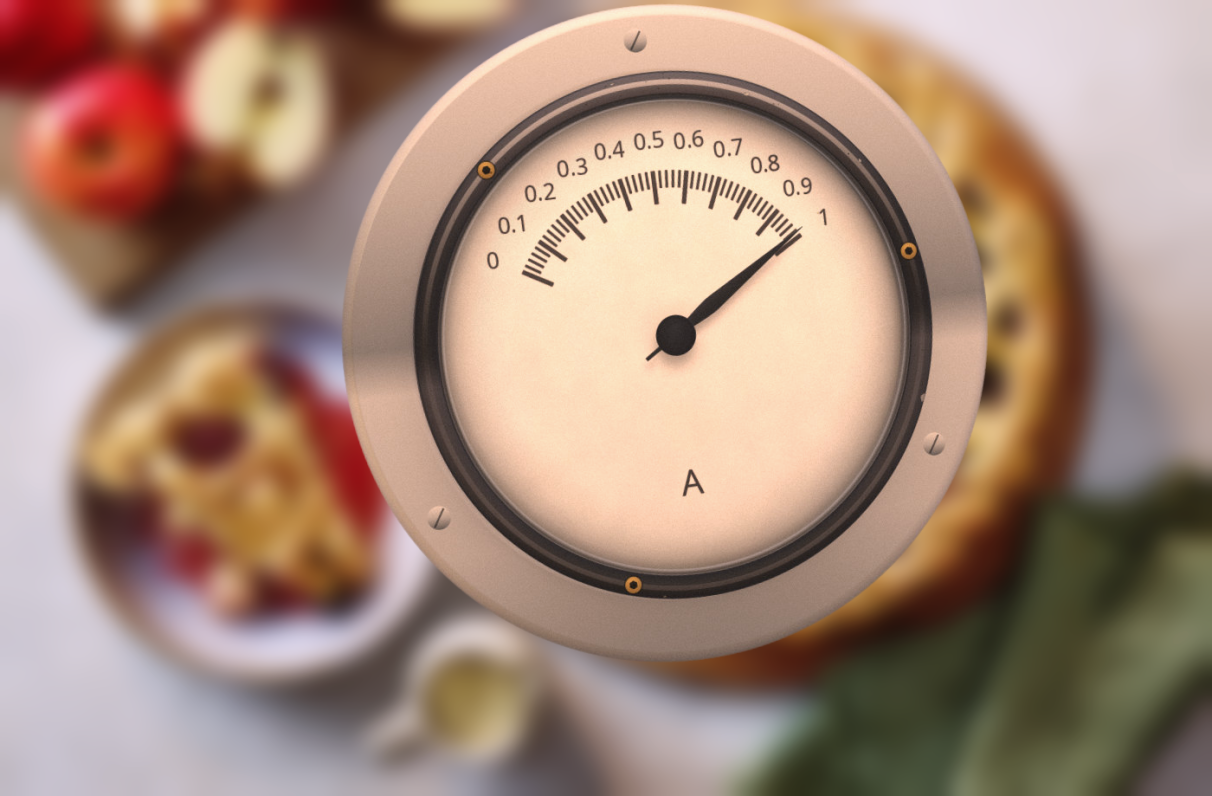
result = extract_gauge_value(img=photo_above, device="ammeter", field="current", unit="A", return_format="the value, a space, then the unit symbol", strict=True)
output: 0.98 A
